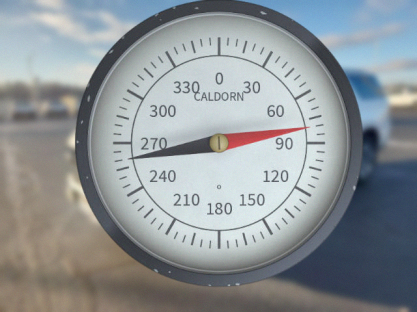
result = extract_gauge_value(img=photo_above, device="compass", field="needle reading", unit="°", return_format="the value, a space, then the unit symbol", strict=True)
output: 80 °
